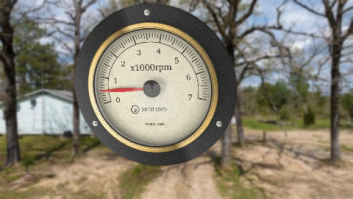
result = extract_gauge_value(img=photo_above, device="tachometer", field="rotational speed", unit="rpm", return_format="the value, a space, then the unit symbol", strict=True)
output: 500 rpm
